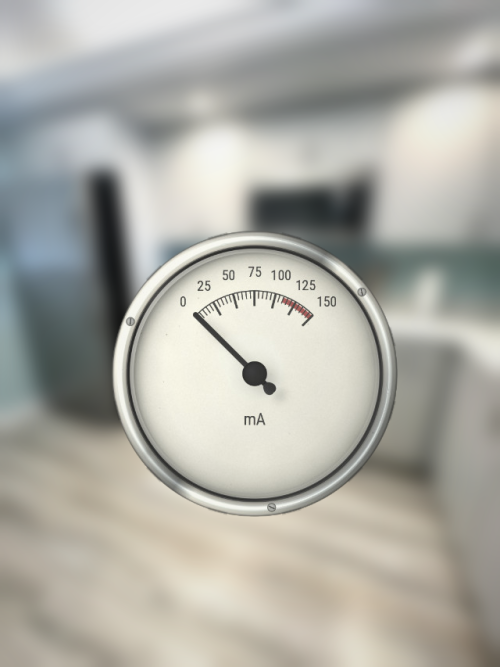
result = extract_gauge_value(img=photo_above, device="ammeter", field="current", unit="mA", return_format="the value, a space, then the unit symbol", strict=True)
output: 0 mA
